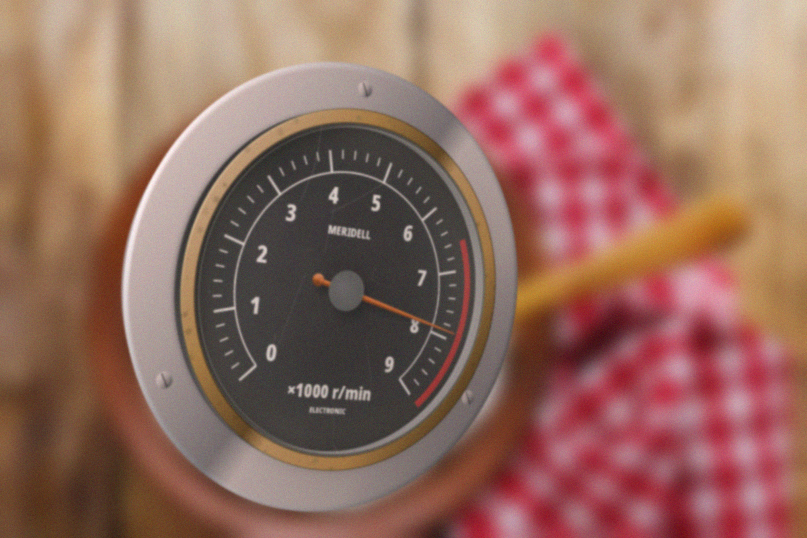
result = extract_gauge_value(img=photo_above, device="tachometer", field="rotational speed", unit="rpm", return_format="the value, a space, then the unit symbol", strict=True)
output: 7900 rpm
